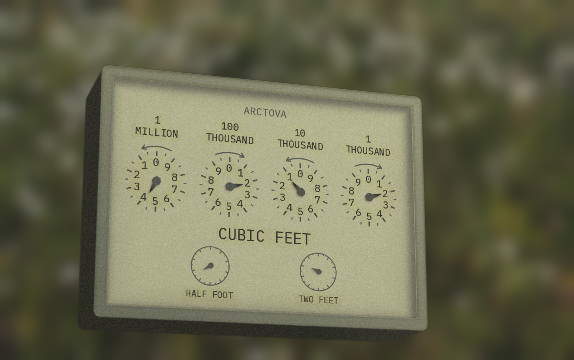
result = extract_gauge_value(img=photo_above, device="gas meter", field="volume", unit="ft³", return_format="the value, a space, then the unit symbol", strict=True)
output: 421200 ft³
